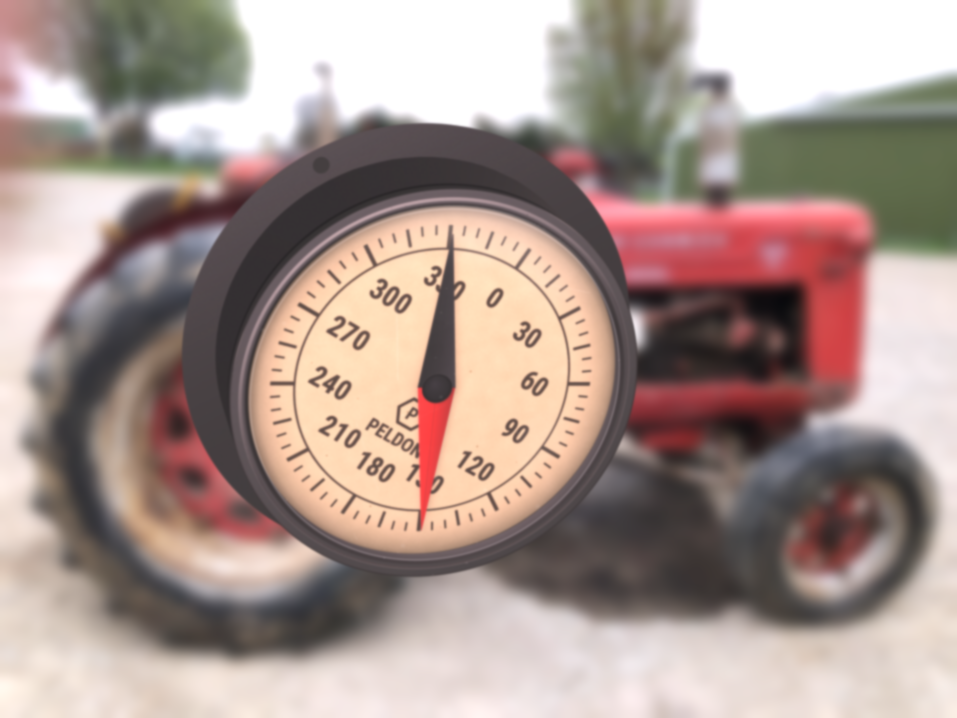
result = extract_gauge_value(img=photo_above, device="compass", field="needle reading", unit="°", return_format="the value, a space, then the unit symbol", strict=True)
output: 150 °
